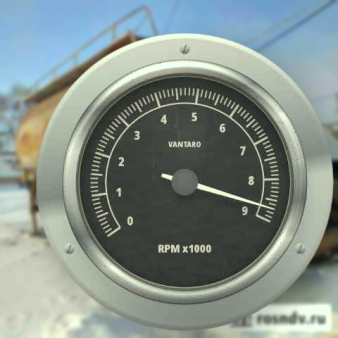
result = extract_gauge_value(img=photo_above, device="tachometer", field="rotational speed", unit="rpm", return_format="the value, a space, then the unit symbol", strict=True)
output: 8700 rpm
